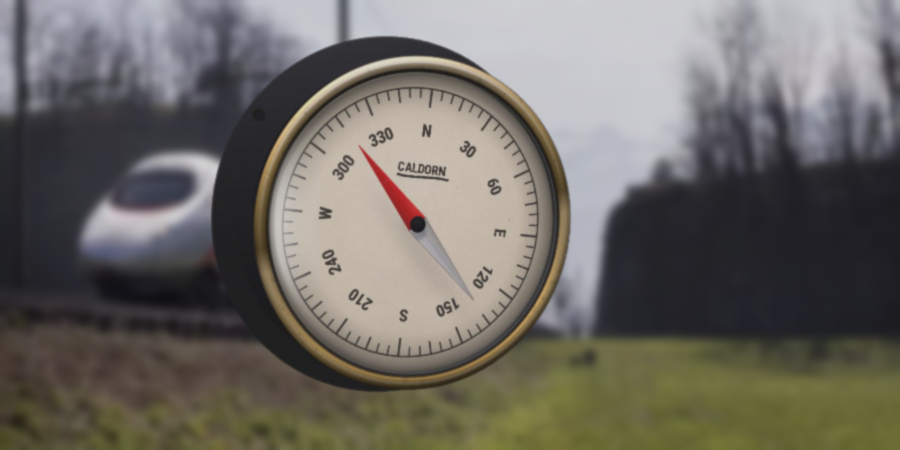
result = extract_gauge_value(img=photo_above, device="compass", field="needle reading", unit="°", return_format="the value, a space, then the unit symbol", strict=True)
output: 315 °
